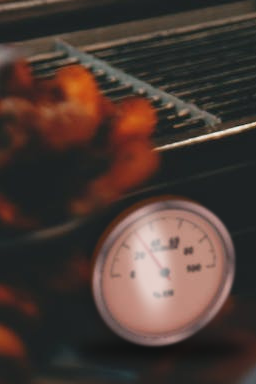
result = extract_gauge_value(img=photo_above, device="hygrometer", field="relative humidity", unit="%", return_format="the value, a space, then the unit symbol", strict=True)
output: 30 %
